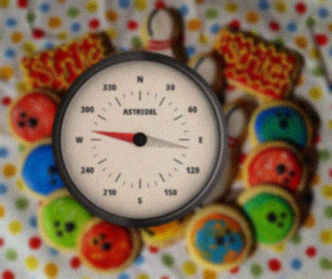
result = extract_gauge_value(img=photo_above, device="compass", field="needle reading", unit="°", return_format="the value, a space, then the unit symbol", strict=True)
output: 280 °
